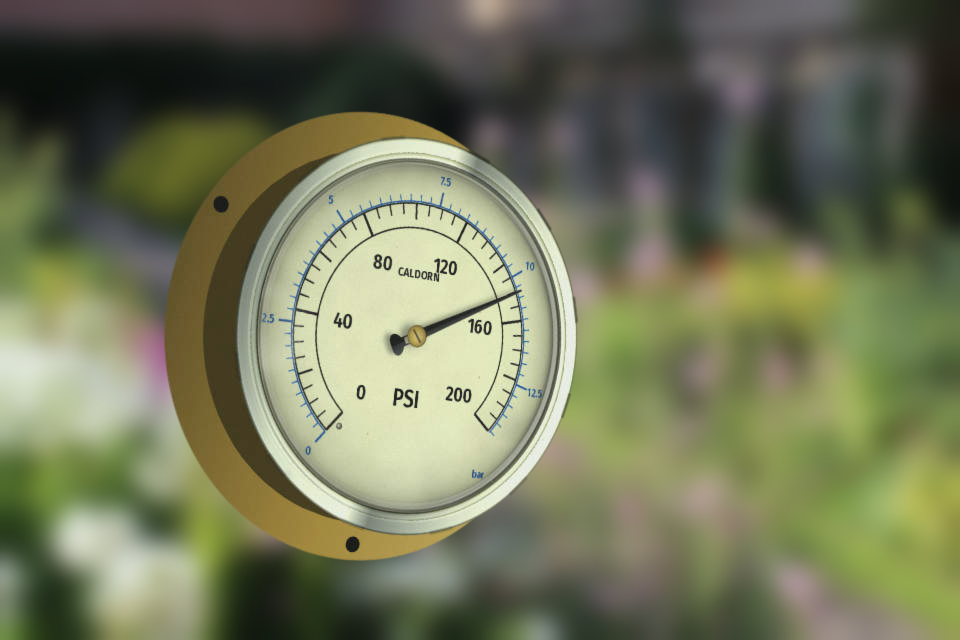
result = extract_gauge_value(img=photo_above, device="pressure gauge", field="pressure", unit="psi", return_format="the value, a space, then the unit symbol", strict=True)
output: 150 psi
